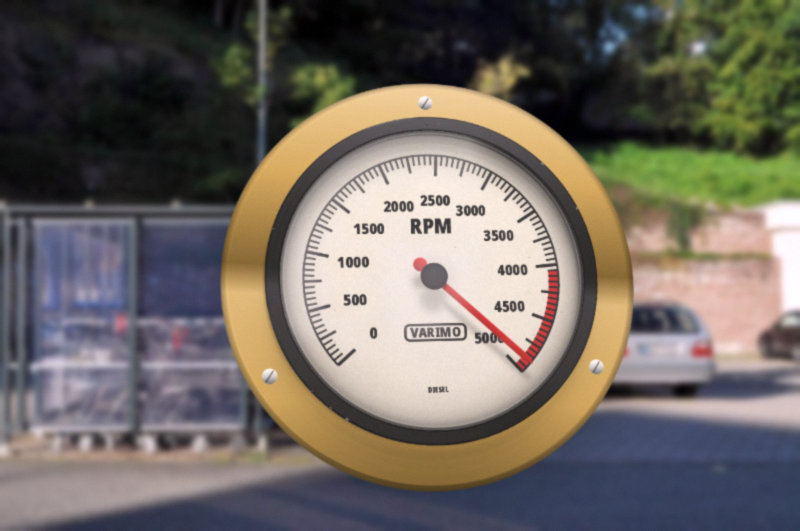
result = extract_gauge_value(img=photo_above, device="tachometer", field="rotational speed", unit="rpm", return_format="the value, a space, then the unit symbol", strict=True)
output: 4900 rpm
